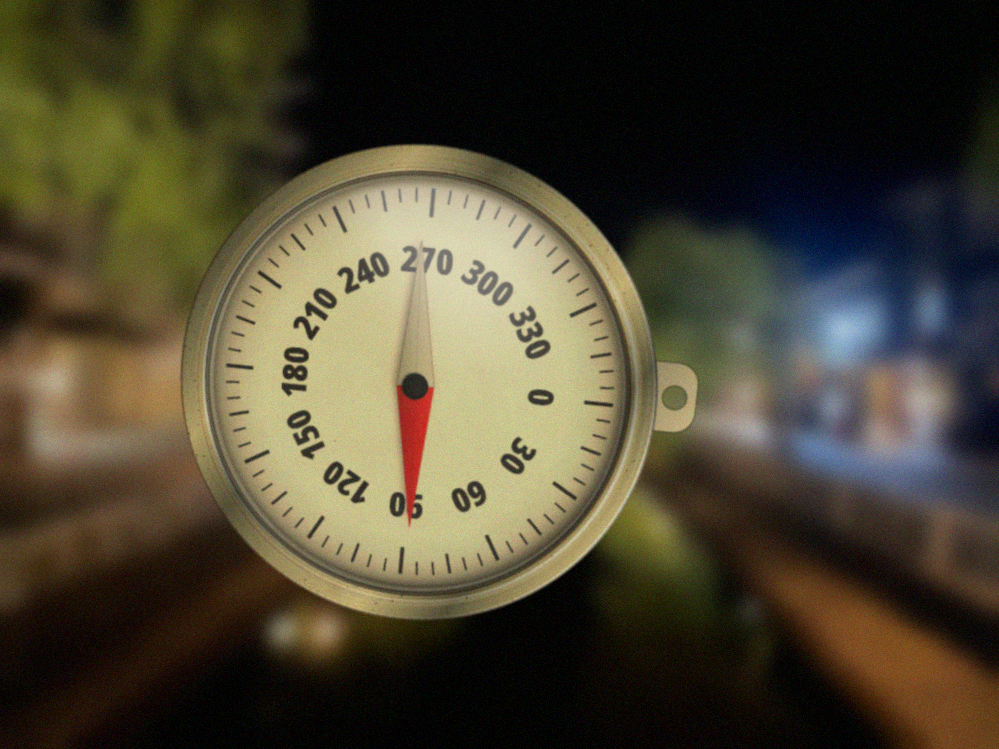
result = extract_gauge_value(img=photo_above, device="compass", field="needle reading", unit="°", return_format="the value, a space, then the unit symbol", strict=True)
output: 87.5 °
